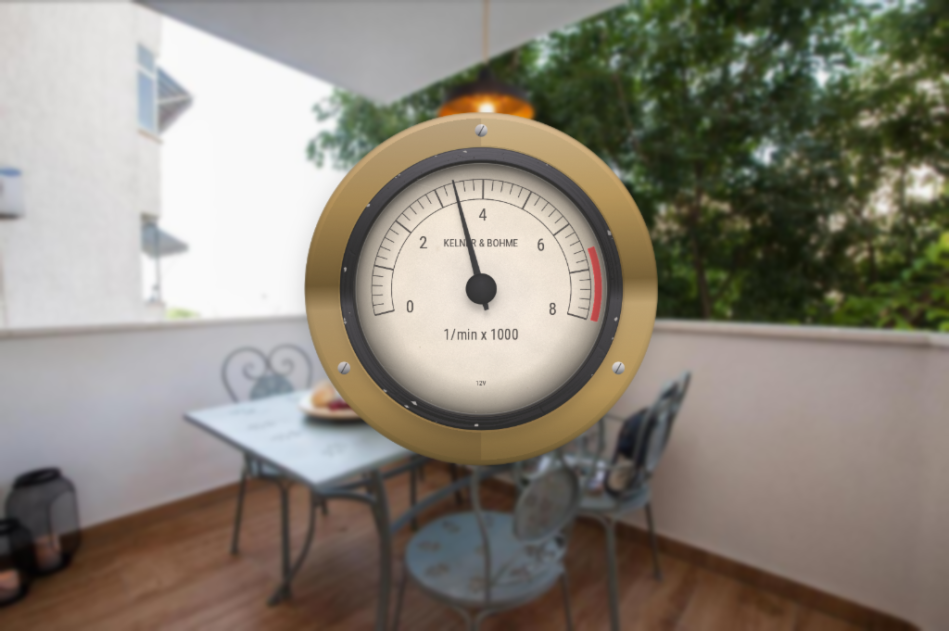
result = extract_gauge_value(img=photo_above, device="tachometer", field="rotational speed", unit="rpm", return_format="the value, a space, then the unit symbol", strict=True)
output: 3400 rpm
